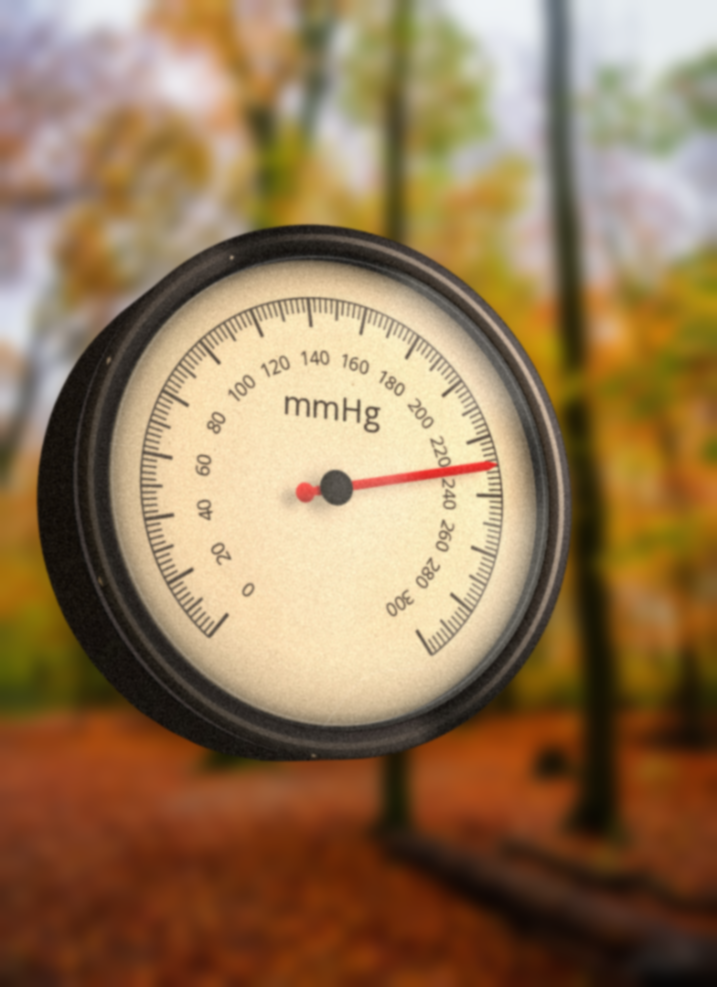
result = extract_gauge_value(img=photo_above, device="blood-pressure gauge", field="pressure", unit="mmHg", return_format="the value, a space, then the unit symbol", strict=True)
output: 230 mmHg
